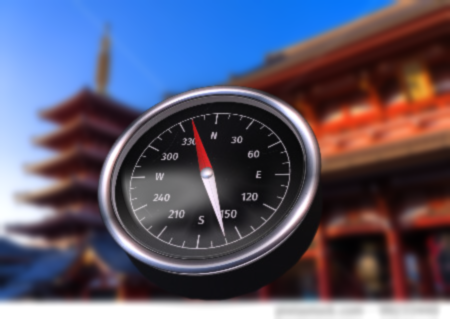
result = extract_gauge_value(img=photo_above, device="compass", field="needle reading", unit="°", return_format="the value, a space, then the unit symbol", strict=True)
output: 340 °
